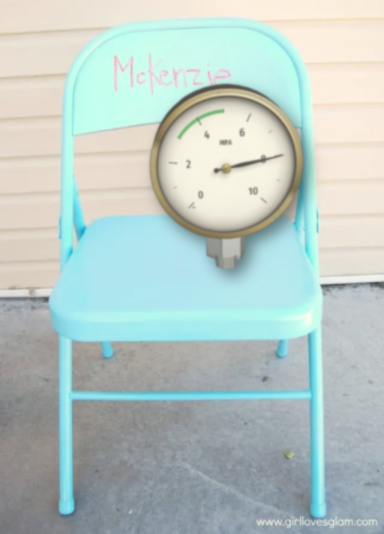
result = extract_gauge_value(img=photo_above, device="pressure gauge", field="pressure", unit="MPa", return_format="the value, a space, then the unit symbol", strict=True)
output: 8 MPa
